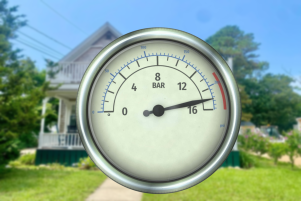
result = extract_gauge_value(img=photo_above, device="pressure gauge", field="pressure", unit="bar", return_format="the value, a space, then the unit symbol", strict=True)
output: 15 bar
